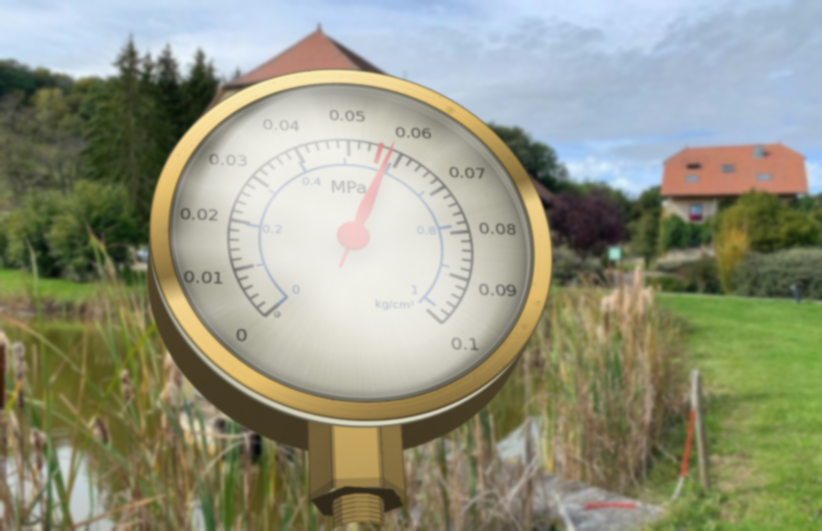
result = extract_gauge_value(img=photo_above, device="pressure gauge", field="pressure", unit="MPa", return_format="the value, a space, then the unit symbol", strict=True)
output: 0.058 MPa
